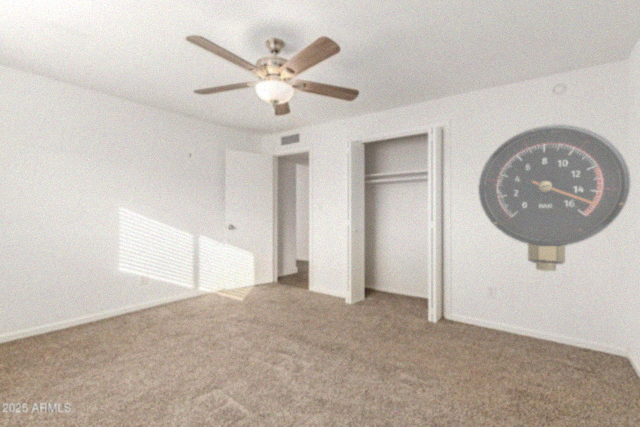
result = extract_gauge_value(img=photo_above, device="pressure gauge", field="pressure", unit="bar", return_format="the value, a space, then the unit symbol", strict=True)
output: 15 bar
